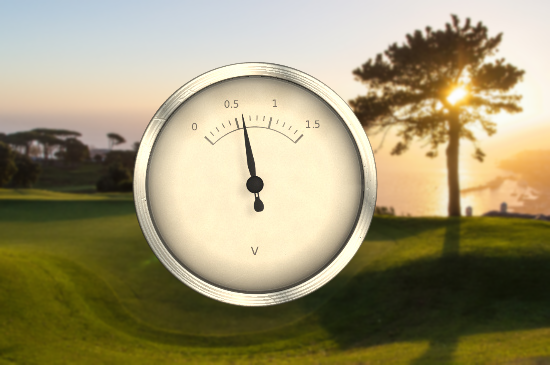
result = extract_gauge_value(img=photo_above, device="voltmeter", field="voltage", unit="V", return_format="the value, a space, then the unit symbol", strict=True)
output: 0.6 V
